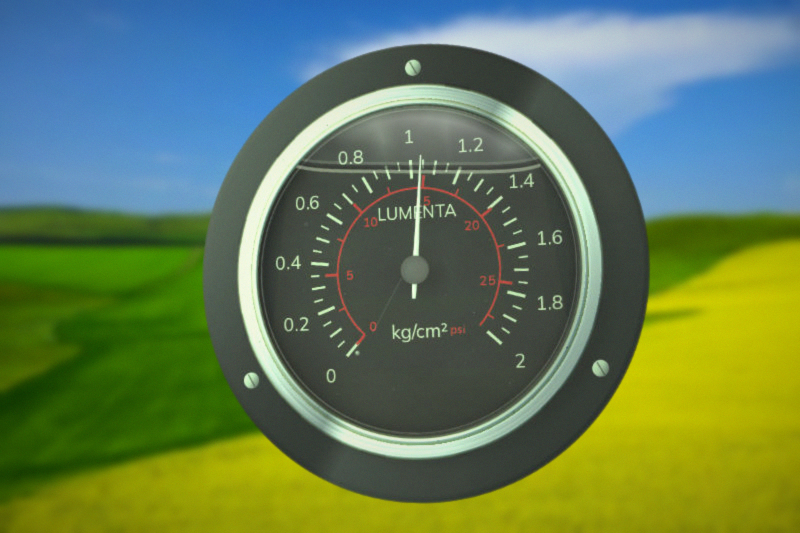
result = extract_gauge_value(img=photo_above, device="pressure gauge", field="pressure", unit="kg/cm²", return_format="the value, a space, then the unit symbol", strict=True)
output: 1.05 kg/cm²
